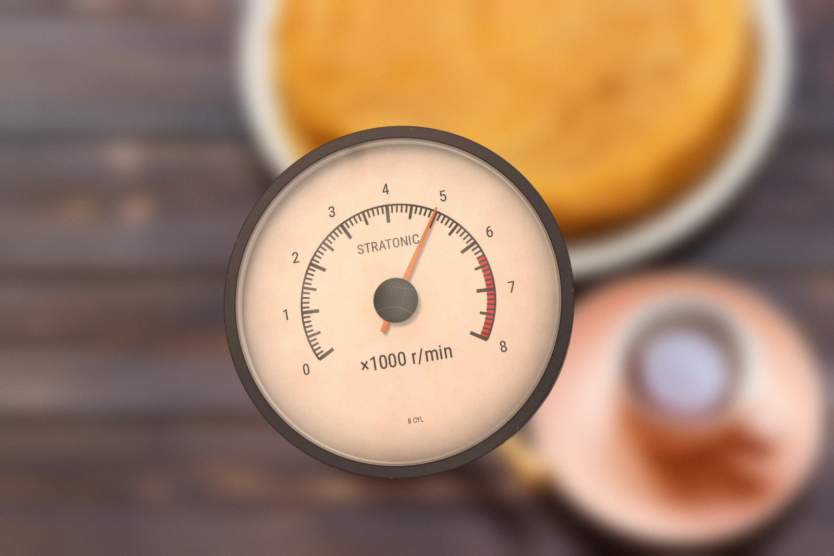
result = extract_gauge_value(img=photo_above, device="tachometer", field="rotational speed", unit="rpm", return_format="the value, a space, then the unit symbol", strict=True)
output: 5000 rpm
